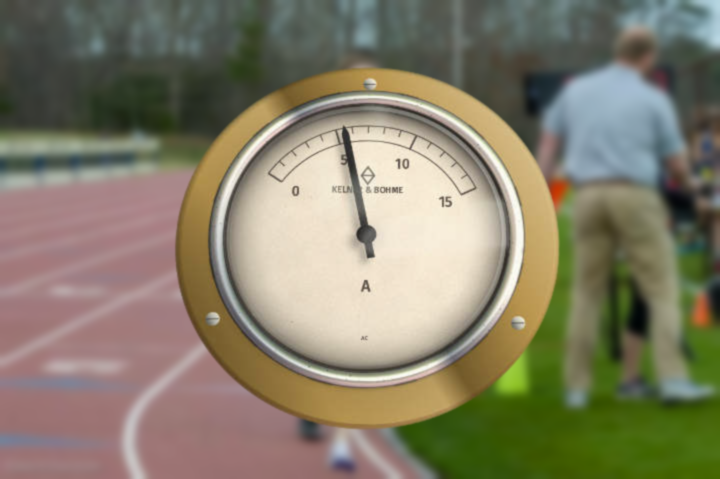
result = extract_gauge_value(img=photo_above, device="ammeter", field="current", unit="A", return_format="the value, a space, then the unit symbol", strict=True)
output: 5.5 A
